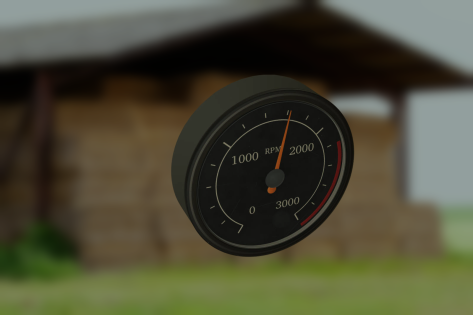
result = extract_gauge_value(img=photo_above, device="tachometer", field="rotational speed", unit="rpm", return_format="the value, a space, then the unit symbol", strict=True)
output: 1600 rpm
